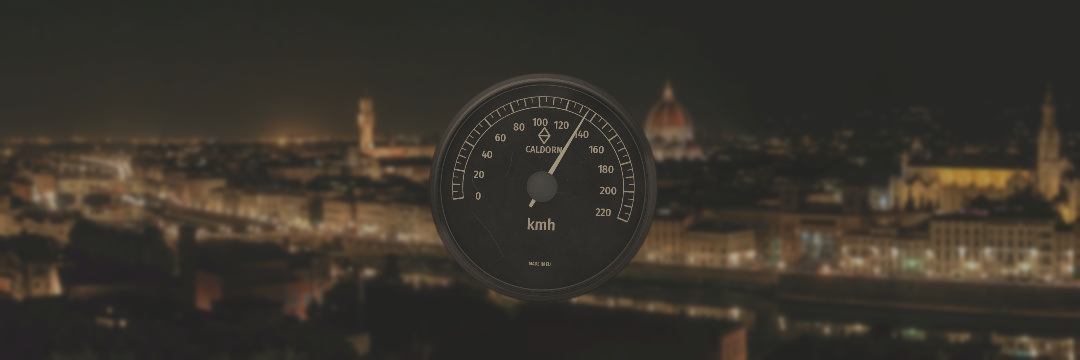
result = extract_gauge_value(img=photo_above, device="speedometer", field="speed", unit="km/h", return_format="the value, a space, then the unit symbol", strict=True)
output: 135 km/h
